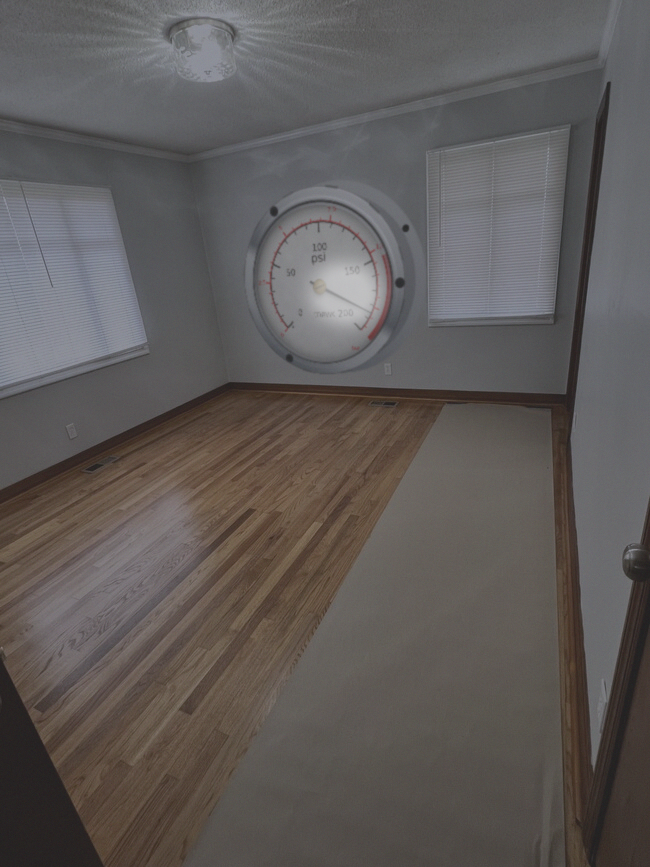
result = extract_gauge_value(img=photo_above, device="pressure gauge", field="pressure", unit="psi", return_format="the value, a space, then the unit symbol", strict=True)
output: 185 psi
